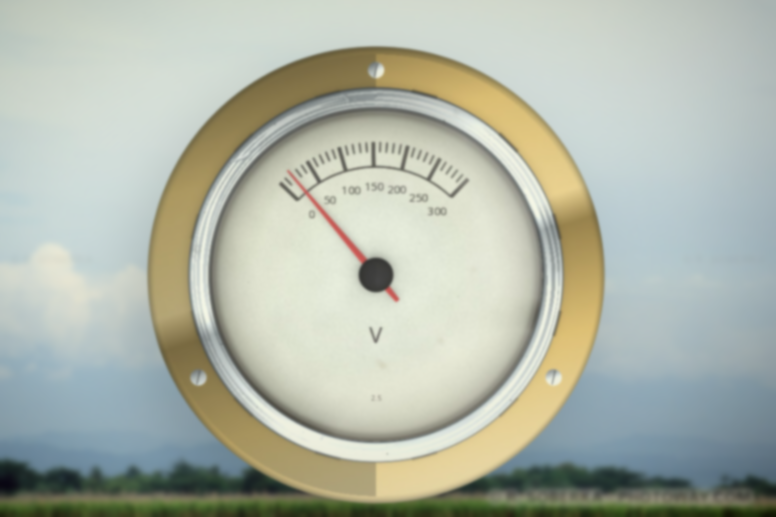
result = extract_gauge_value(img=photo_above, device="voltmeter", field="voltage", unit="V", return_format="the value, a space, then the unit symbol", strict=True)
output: 20 V
